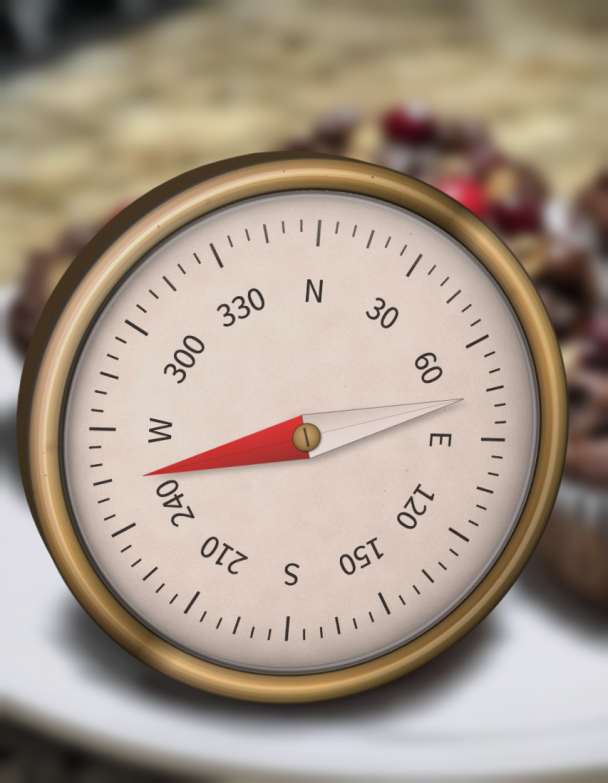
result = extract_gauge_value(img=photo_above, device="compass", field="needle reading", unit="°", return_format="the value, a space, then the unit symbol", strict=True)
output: 255 °
